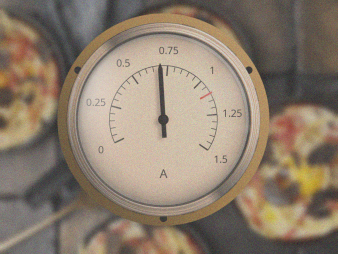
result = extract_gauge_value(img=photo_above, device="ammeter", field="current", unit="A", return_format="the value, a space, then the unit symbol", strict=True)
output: 0.7 A
